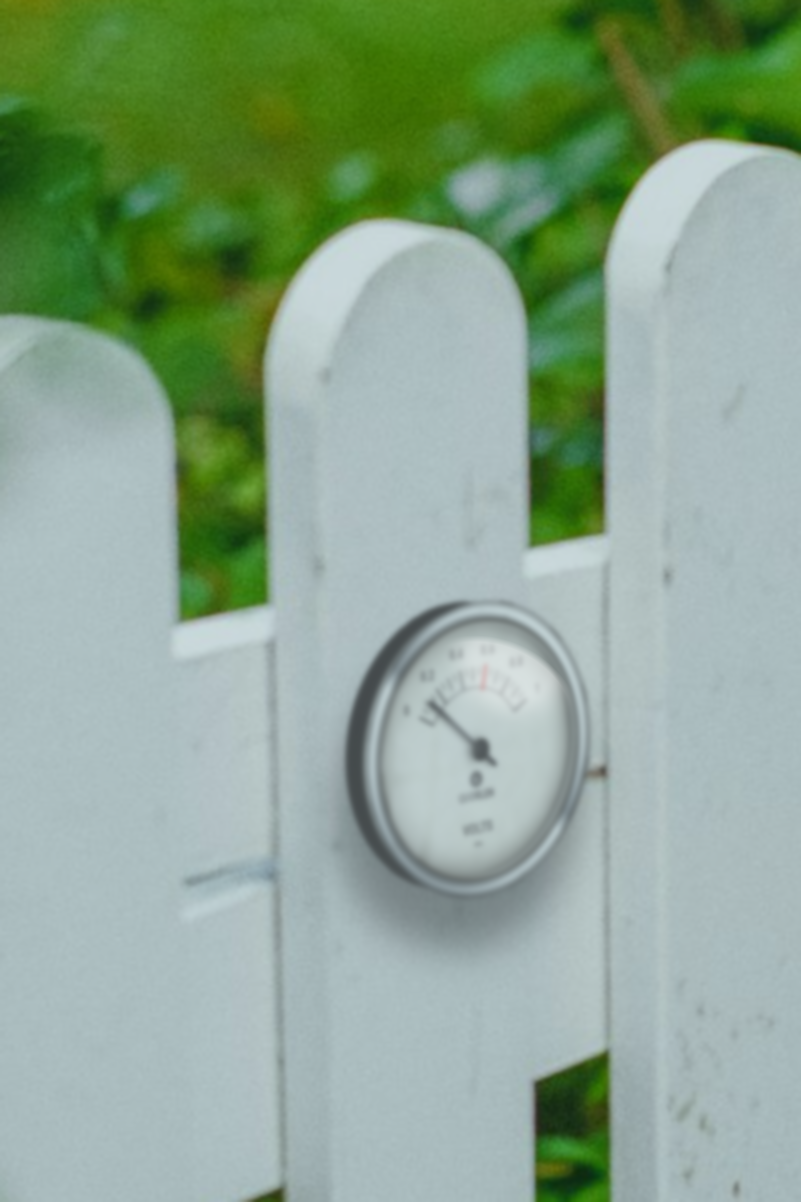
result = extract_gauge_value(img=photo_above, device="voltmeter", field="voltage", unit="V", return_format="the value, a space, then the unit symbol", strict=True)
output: 0.1 V
